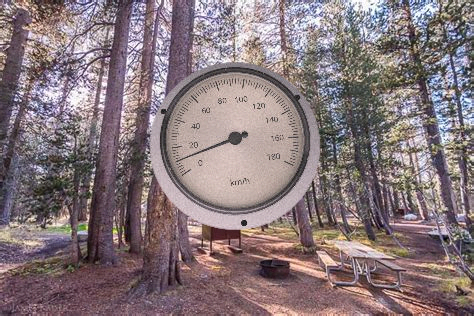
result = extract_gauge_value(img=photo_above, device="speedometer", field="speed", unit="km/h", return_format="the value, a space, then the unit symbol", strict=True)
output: 10 km/h
